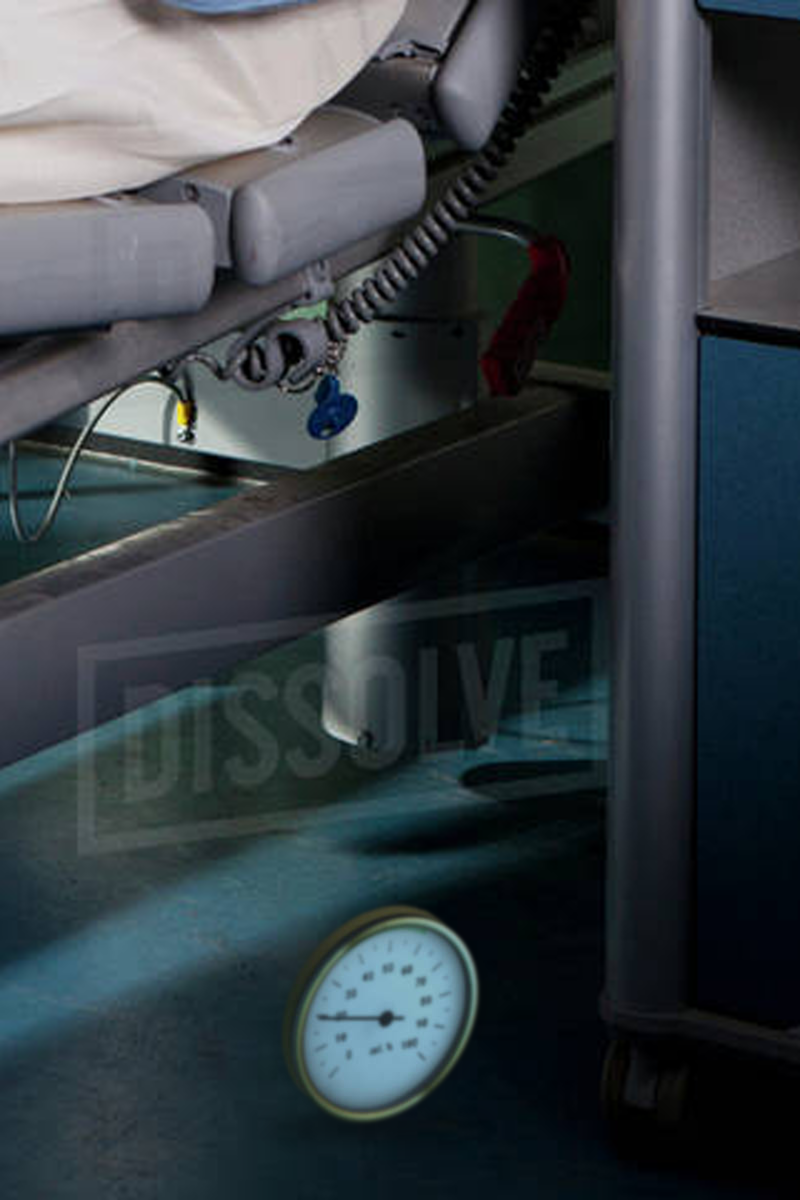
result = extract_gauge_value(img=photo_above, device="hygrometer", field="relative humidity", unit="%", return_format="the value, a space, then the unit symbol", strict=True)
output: 20 %
